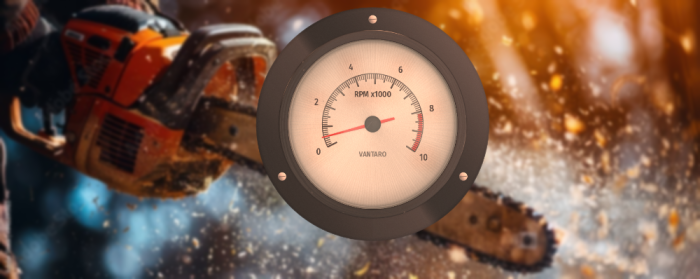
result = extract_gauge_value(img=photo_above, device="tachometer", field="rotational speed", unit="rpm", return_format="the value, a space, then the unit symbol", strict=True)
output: 500 rpm
